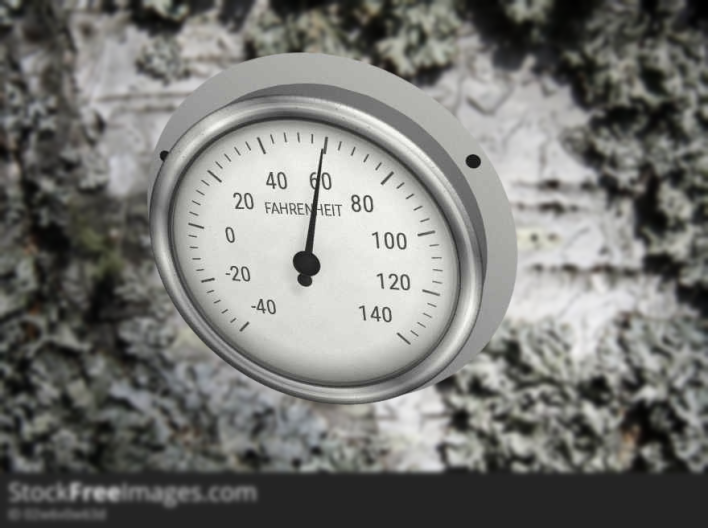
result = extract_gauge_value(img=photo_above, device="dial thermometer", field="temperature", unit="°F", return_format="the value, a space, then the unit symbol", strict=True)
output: 60 °F
